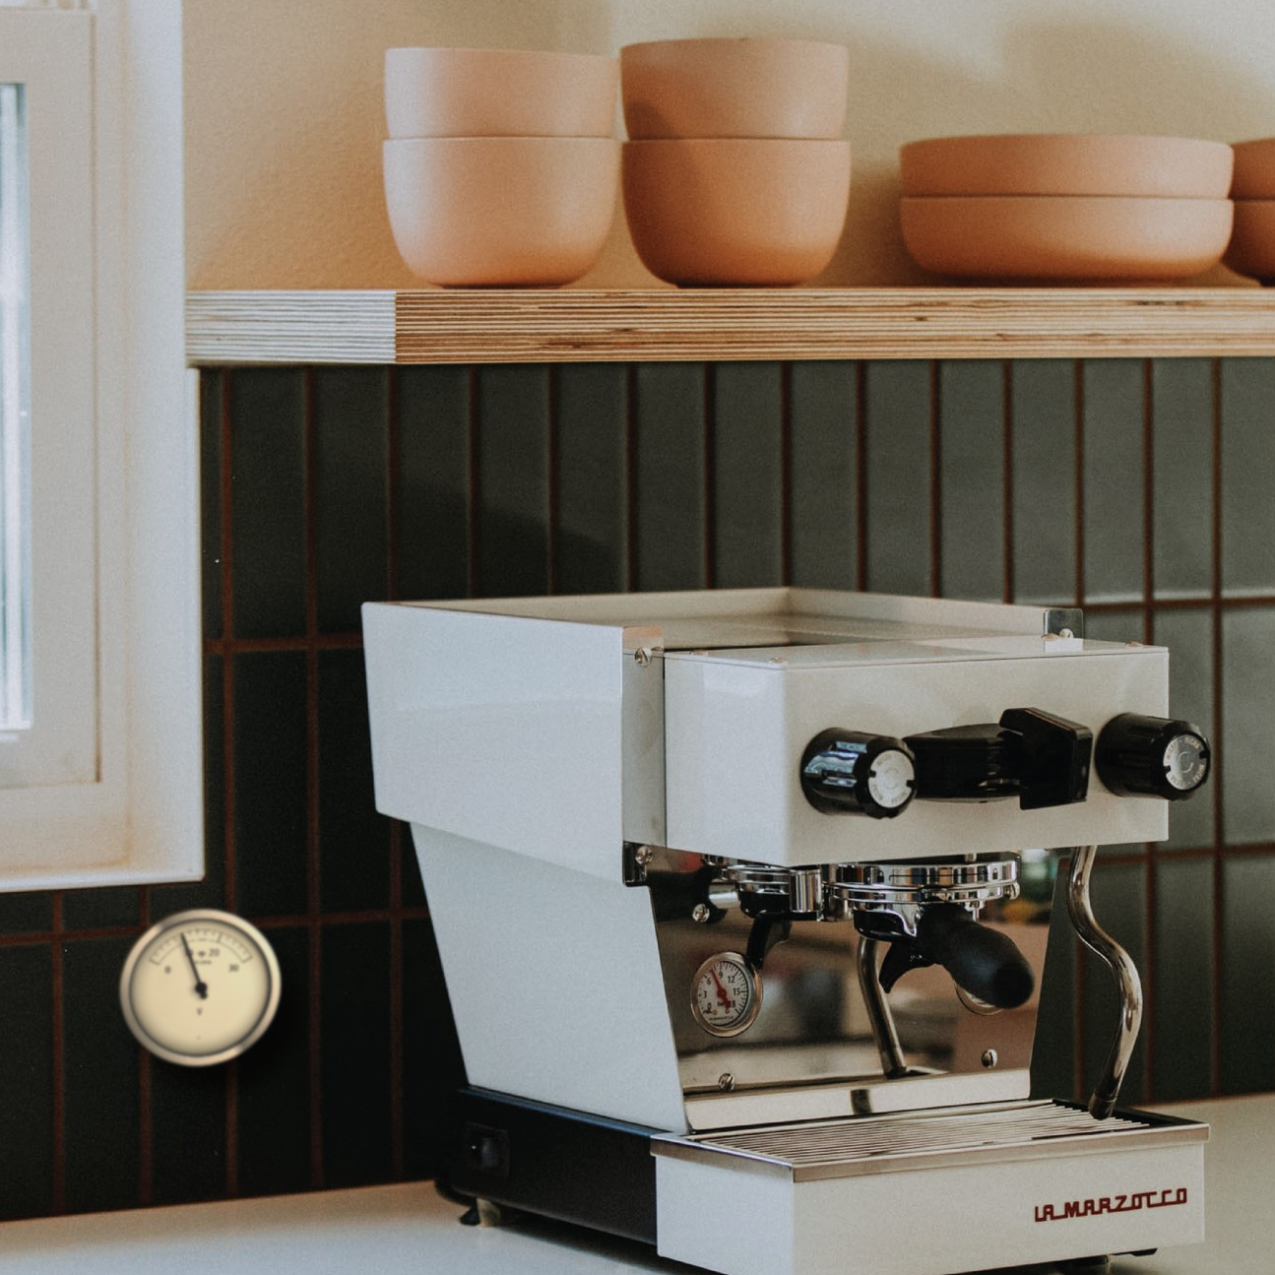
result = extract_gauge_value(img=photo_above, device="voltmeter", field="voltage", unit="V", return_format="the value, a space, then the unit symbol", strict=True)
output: 10 V
